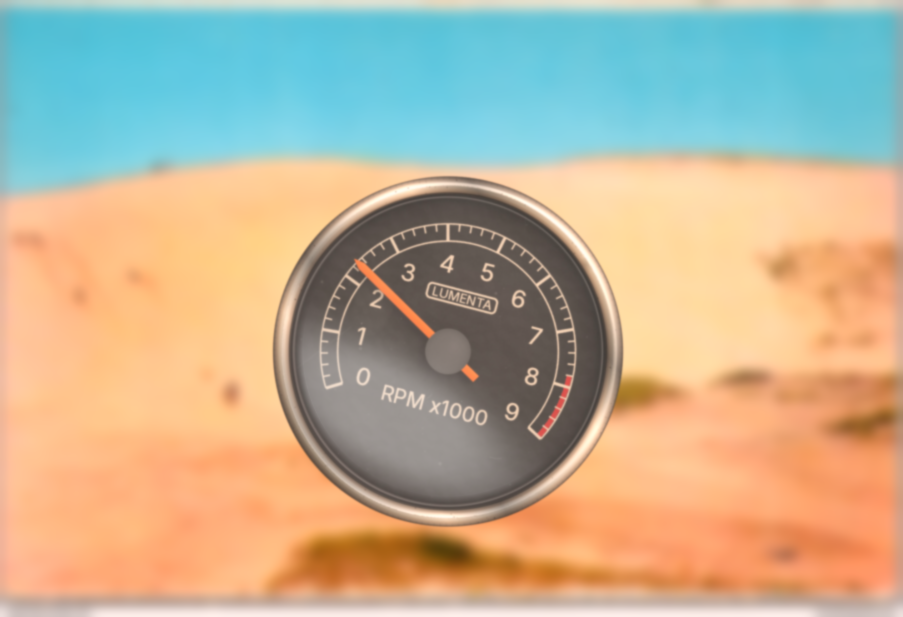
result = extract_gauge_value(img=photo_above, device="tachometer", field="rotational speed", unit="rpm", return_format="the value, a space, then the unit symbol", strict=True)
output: 2300 rpm
